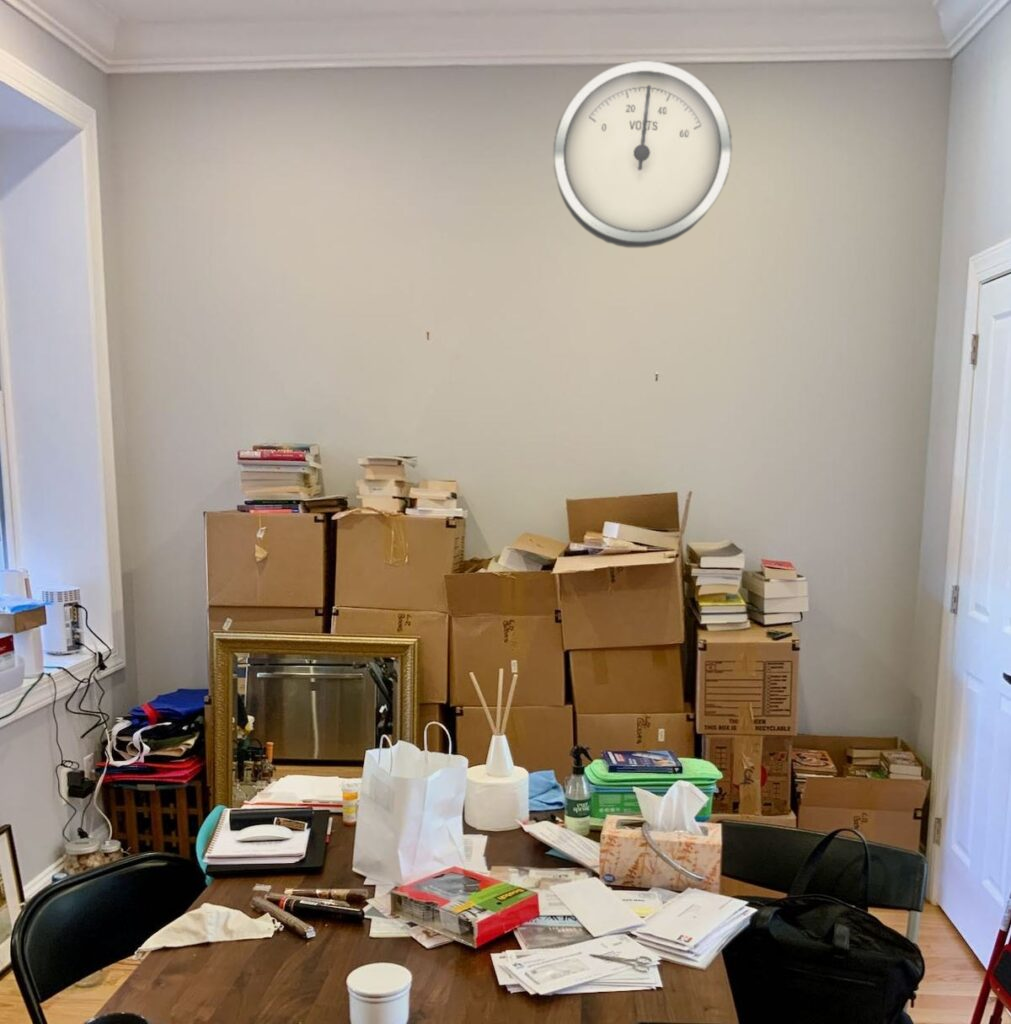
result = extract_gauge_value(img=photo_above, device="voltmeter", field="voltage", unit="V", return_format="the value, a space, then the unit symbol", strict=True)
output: 30 V
